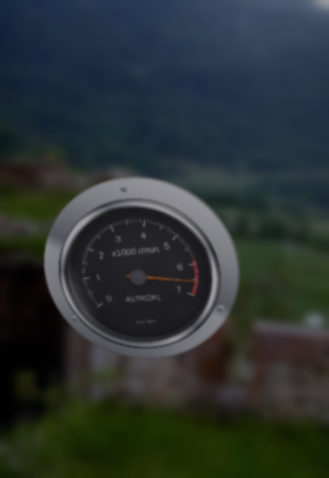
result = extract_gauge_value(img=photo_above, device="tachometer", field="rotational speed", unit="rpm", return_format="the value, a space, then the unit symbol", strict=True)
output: 6500 rpm
